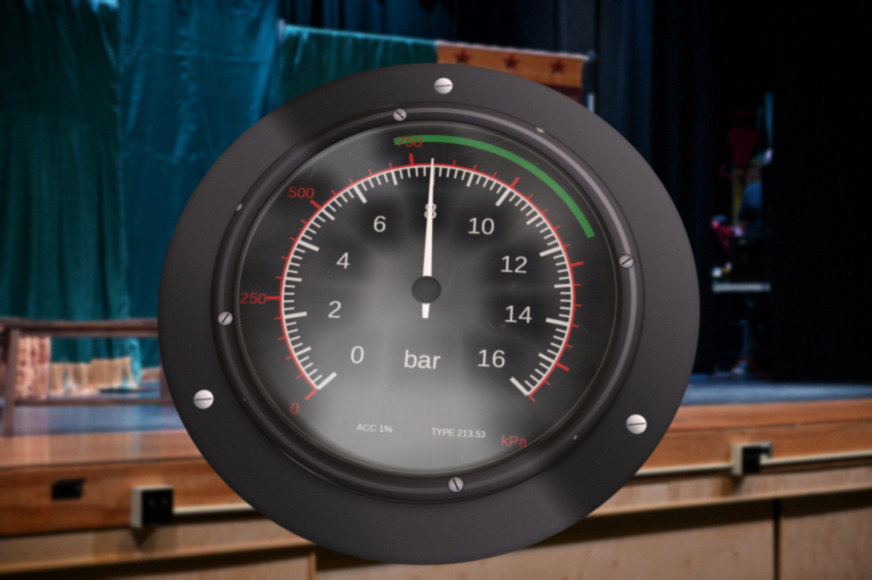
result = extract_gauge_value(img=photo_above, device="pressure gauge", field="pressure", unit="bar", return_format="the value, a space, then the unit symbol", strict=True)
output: 8 bar
